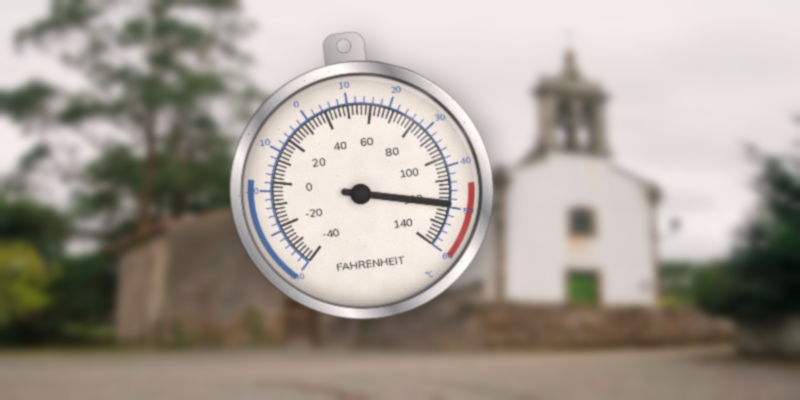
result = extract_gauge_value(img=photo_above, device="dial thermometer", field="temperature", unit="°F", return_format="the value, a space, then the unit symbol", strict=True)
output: 120 °F
